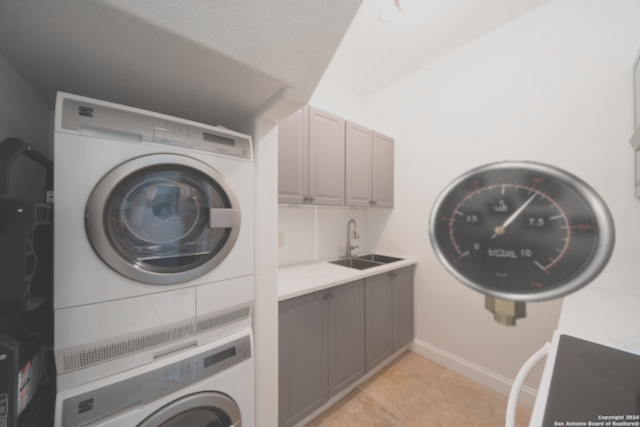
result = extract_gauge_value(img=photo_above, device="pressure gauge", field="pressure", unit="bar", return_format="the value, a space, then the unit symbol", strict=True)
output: 6.25 bar
